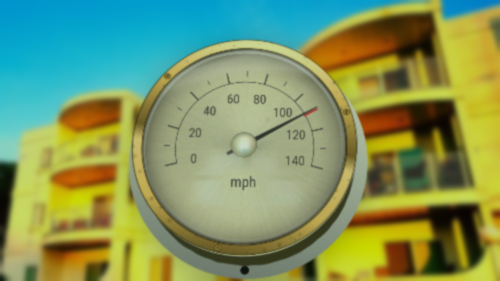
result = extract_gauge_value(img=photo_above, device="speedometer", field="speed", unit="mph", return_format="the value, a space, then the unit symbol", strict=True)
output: 110 mph
